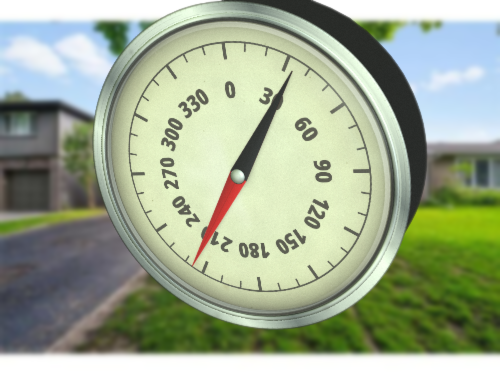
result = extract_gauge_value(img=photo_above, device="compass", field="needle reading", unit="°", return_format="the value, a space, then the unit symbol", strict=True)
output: 215 °
